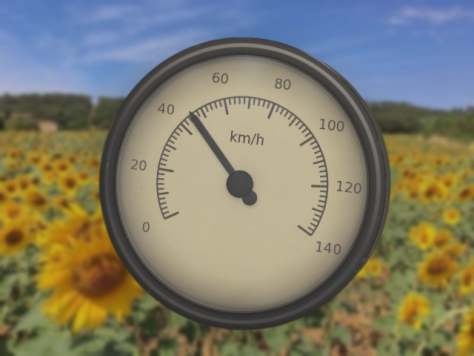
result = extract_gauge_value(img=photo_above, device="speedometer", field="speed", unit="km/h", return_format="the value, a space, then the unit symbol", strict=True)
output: 46 km/h
